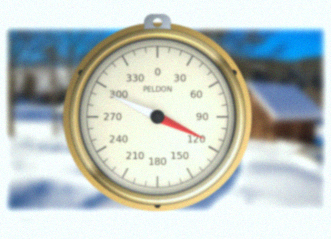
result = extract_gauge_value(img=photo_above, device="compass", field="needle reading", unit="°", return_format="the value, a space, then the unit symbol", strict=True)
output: 115 °
